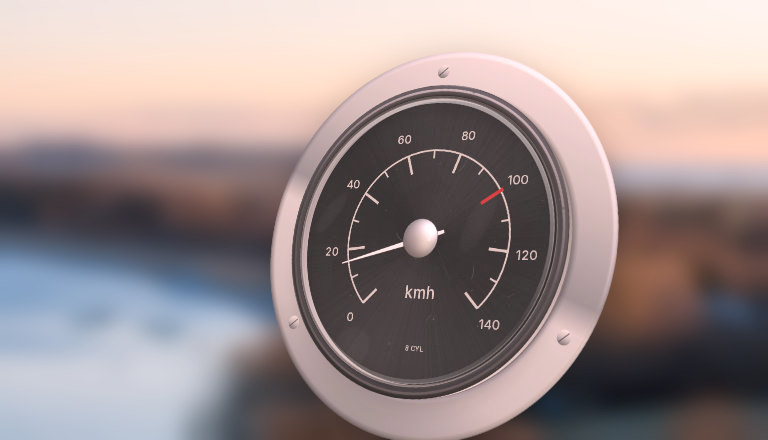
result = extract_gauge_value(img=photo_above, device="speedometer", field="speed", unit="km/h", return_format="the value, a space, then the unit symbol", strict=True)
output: 15 km/h
